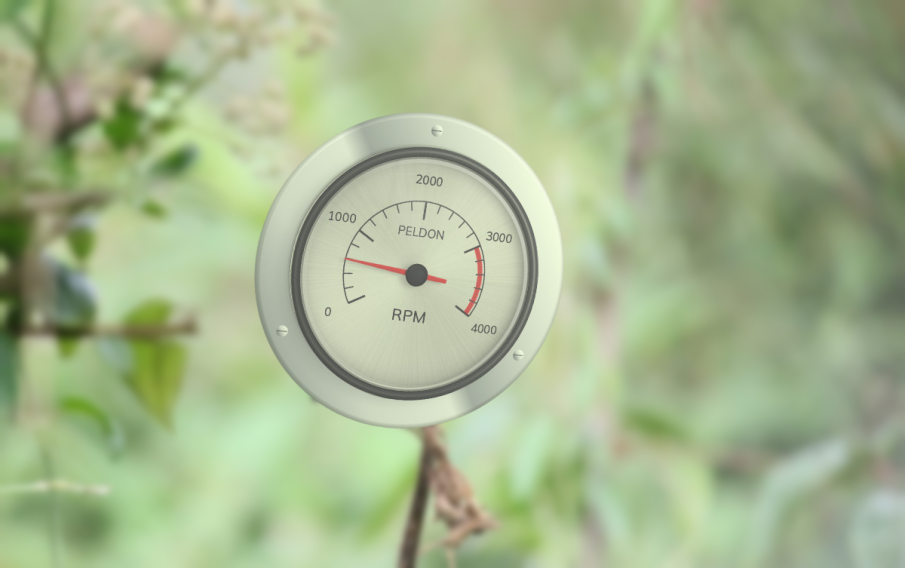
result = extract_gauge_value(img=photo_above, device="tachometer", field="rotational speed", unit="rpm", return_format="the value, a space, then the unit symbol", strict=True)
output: 600 rpm
